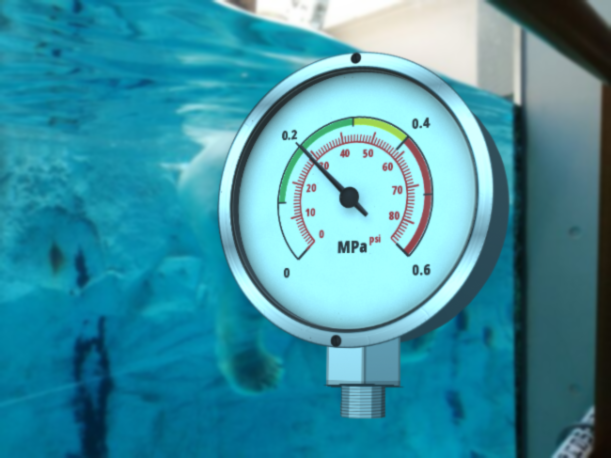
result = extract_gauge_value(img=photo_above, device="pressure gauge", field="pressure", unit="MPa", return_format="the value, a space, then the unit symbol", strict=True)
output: 0.2 MPa
